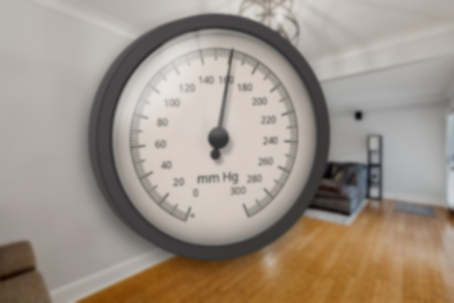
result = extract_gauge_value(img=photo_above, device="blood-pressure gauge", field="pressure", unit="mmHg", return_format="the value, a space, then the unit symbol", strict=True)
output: 160 mmHg
